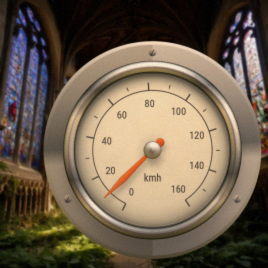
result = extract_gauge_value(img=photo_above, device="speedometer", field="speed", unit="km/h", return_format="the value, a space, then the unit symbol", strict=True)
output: 10 km/h
